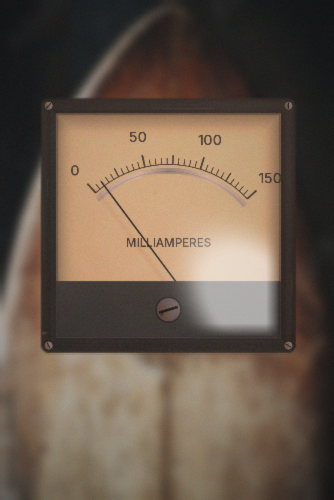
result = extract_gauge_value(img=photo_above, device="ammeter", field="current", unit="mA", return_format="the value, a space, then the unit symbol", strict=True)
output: 10 mA
